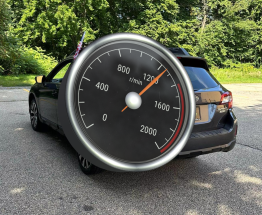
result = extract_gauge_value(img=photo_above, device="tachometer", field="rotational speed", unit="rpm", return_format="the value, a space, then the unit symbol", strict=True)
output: 1250 rpm
